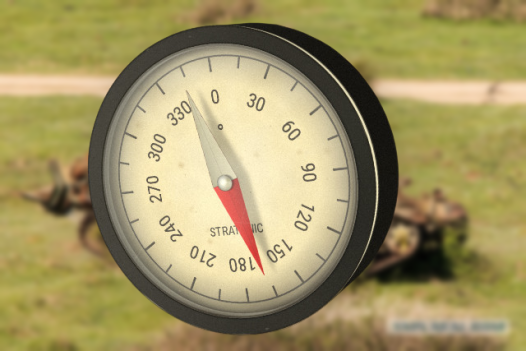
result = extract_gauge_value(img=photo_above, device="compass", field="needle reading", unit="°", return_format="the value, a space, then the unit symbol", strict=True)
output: 165 °
